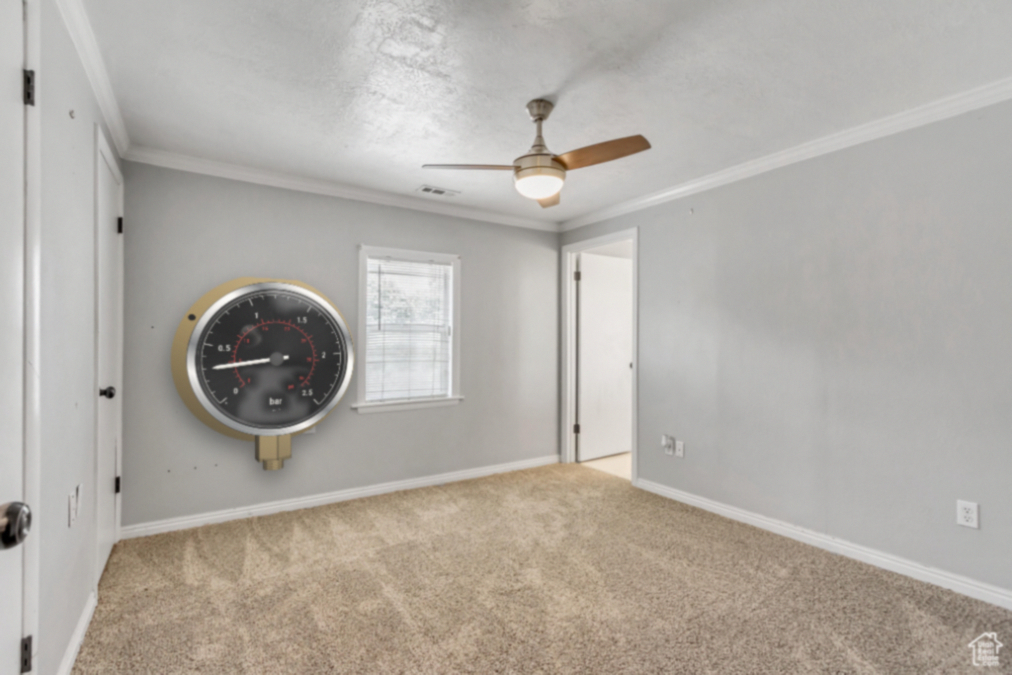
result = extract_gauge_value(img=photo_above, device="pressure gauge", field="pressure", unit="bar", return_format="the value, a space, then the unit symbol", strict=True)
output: 0.3 bar
